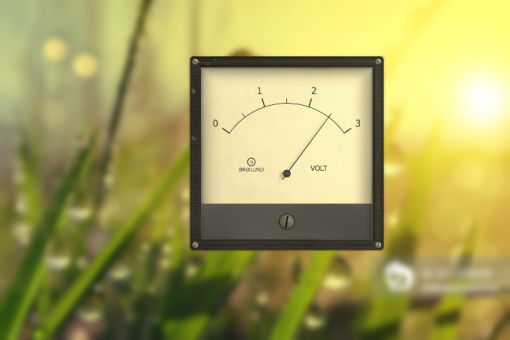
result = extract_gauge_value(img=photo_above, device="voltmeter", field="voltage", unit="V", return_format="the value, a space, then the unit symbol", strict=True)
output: 2.5 V
